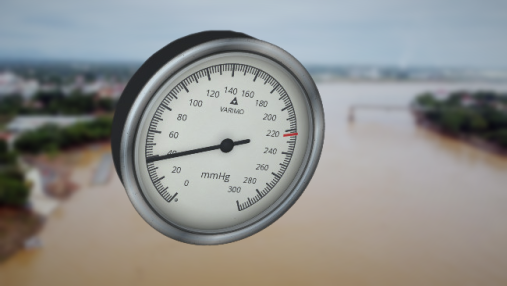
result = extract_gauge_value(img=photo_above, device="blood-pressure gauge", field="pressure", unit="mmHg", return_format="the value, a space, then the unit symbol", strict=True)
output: 40 mmHg
